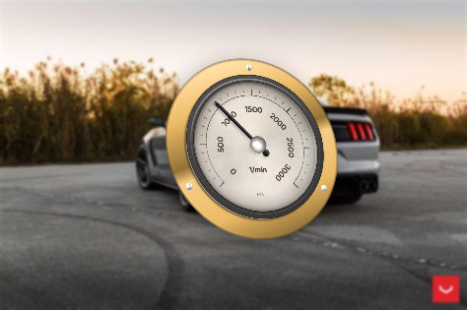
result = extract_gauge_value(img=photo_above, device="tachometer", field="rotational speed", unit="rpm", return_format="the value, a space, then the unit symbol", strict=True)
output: 1000 rpm
